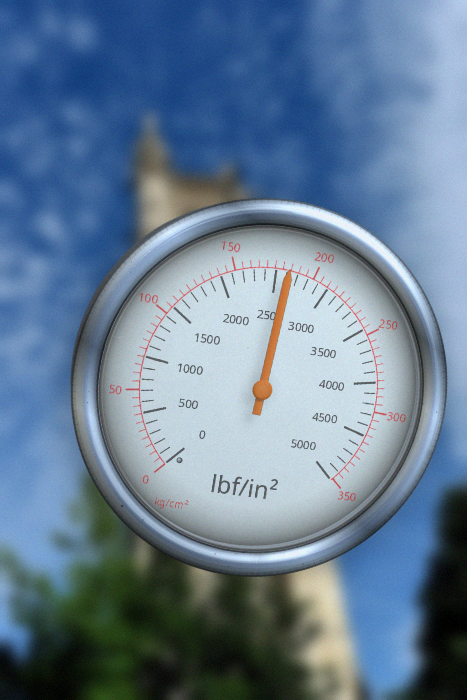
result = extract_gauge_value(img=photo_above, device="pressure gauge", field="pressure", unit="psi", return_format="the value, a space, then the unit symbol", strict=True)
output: 2600 psi
